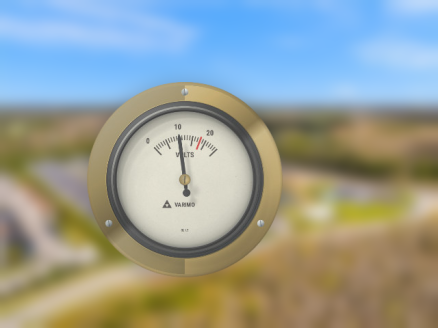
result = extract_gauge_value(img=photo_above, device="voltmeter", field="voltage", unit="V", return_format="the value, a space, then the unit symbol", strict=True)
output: 10 V
